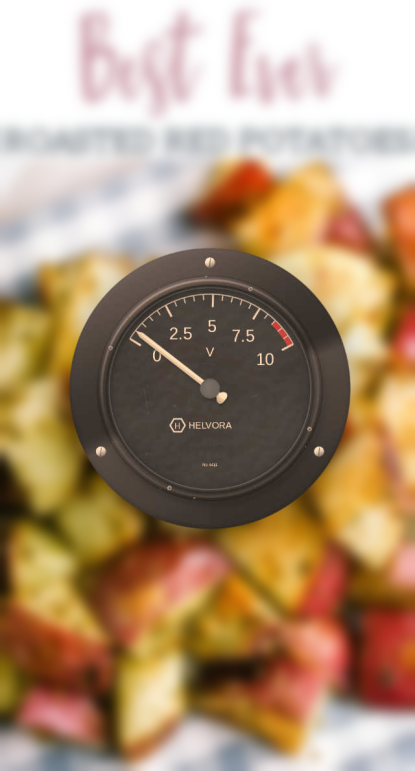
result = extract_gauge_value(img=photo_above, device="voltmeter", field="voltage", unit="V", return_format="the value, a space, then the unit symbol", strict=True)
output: 0.5 V
